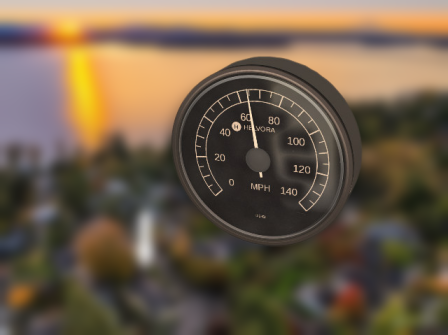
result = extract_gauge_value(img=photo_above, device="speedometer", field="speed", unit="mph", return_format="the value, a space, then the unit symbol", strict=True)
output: 65 mph
